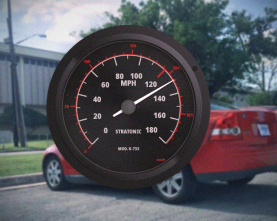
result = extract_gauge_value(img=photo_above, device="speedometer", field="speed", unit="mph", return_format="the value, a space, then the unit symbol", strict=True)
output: 130 mph
